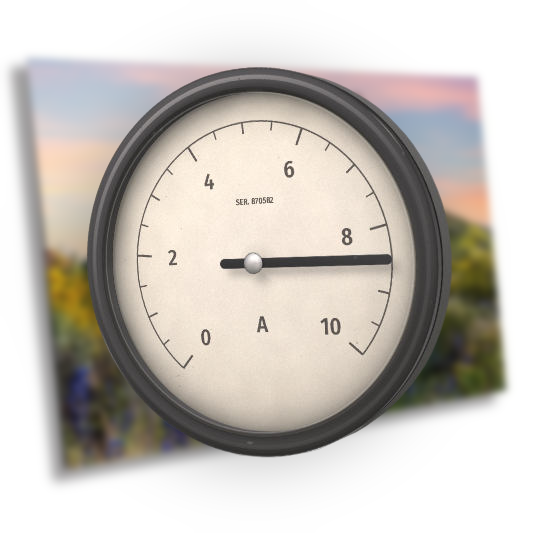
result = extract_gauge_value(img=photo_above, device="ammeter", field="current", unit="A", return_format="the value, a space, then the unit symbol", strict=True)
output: 8.5 A
